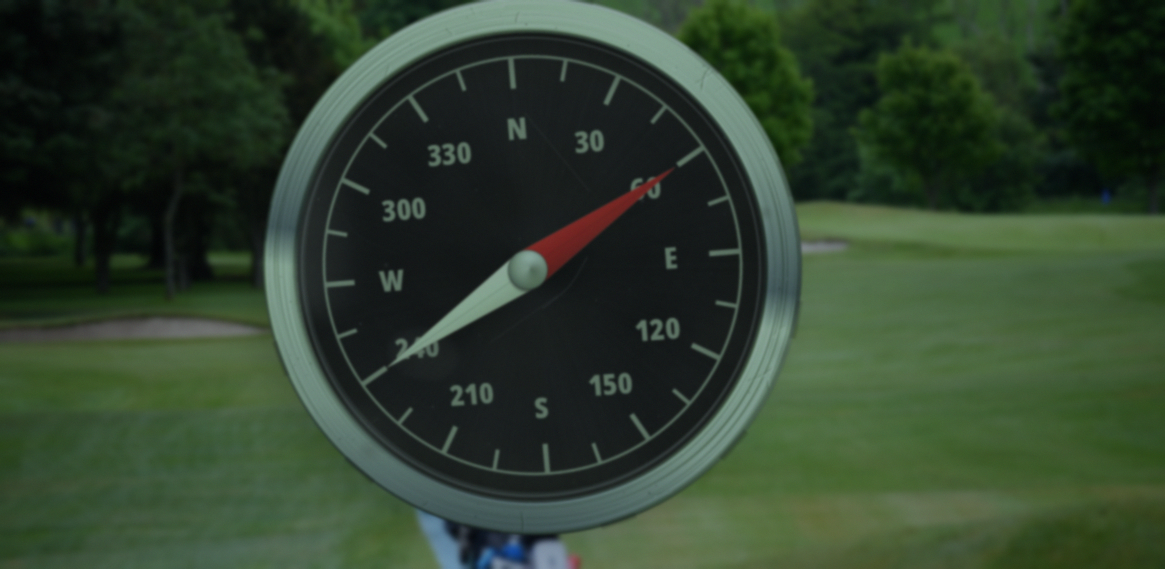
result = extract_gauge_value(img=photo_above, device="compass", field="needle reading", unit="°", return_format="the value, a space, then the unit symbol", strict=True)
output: 60 °
